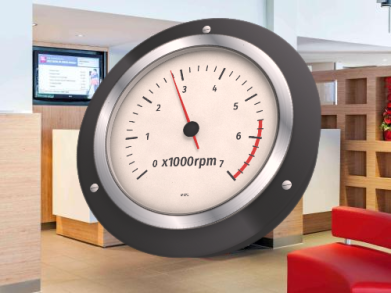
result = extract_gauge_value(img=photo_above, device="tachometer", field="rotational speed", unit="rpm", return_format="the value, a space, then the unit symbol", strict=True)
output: 2800 rpm
